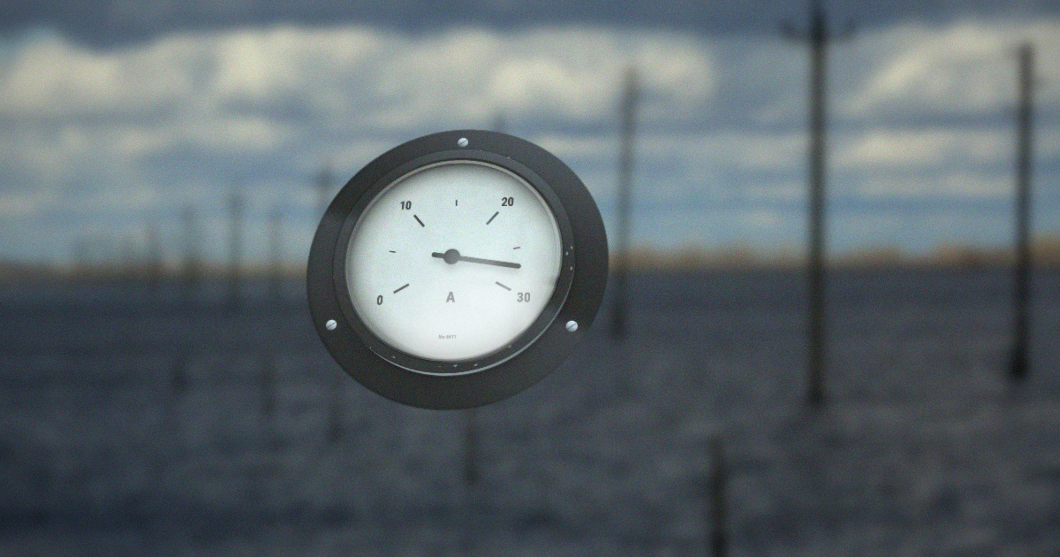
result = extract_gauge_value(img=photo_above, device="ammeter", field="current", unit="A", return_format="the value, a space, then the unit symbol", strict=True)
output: 27.5 A
